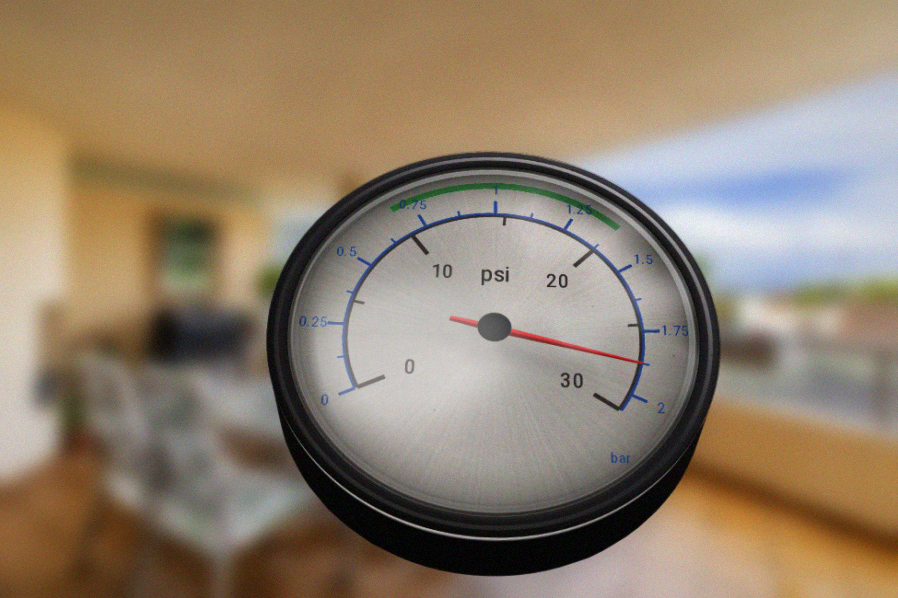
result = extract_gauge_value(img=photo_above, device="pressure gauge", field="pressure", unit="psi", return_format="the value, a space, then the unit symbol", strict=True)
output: 27.5 psi
